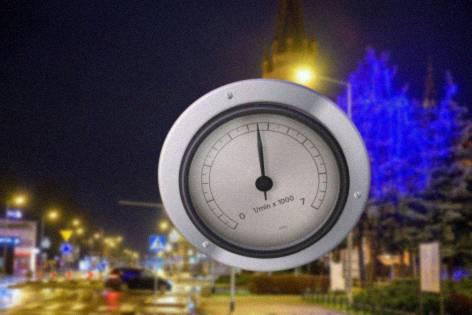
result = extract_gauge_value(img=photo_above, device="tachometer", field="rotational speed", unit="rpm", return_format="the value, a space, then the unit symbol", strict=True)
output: 3750 rpm
